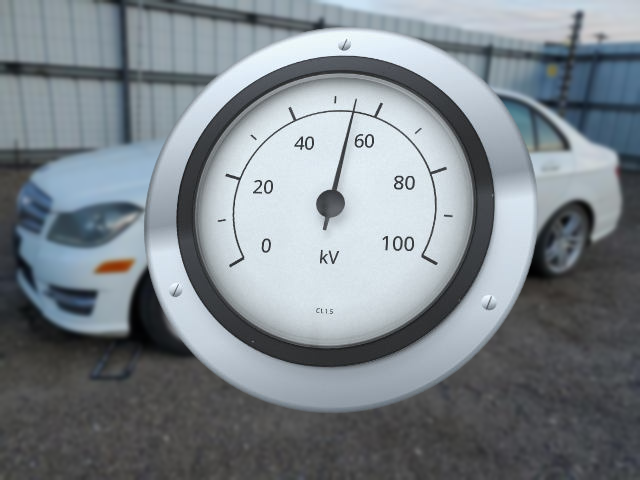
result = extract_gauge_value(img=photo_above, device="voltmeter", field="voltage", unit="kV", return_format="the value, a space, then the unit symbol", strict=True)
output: 55 kV
